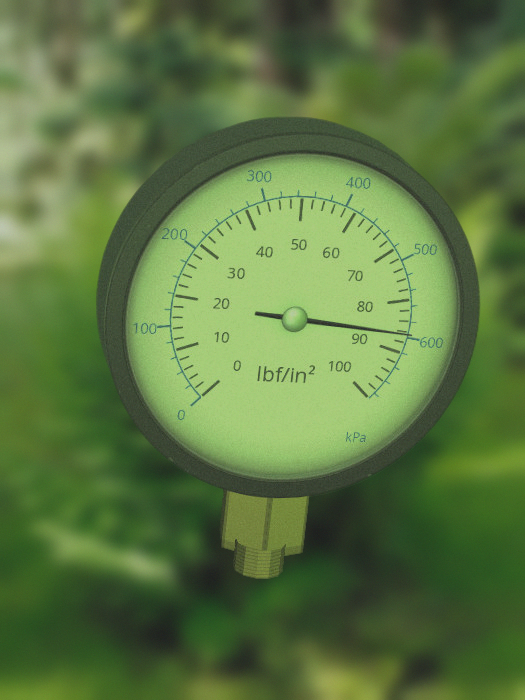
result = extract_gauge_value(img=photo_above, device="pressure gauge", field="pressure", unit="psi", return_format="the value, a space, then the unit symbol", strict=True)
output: 86 psi
